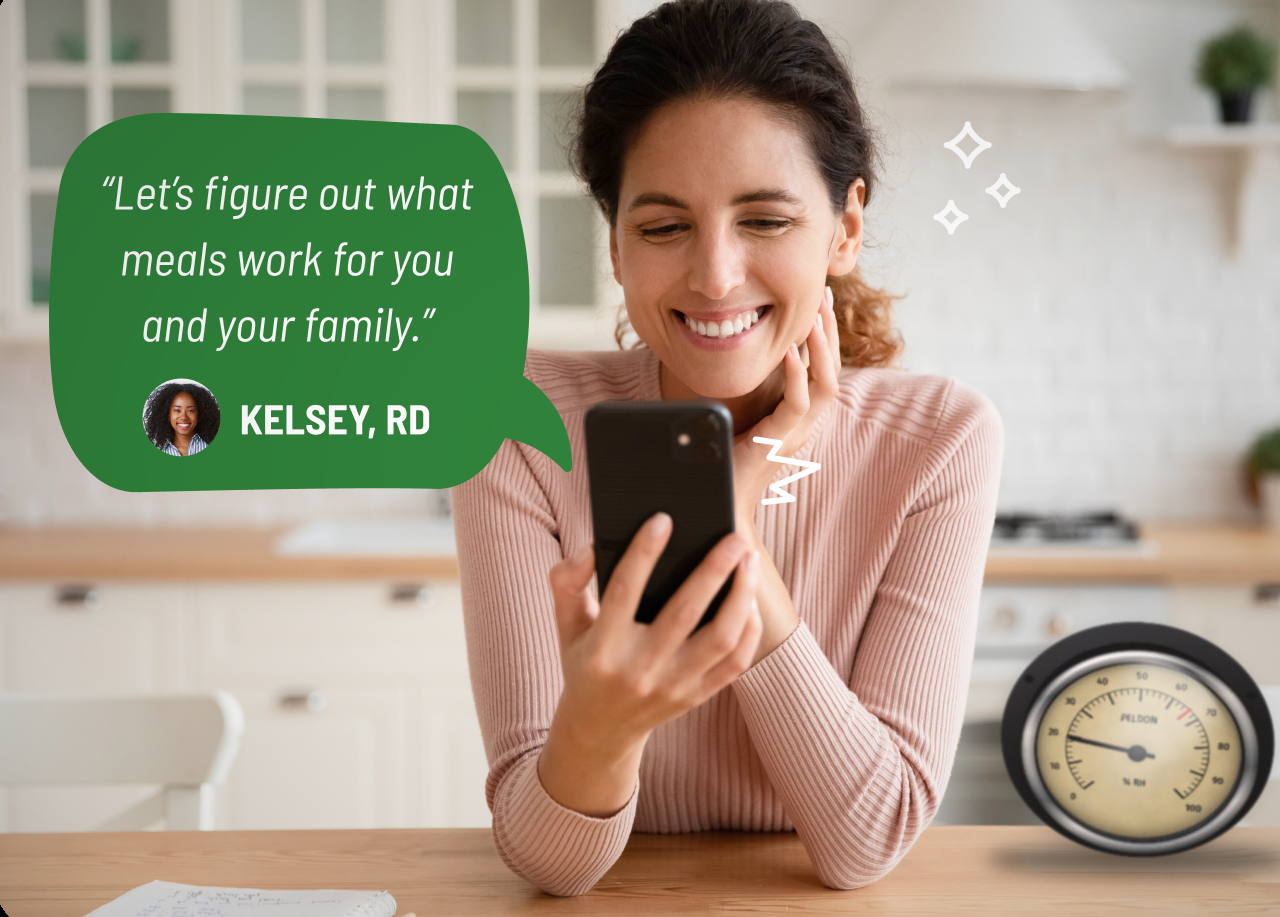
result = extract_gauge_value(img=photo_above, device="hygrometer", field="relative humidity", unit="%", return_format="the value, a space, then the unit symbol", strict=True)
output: 20 %
